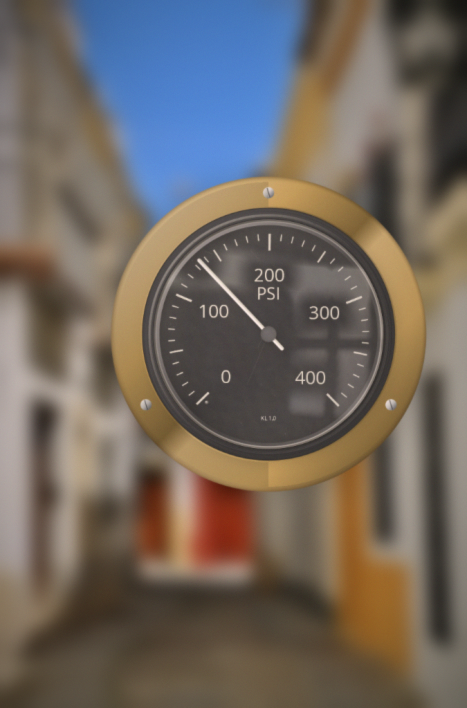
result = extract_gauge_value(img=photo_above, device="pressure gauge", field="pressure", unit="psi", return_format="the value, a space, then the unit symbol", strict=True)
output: 135 psi
